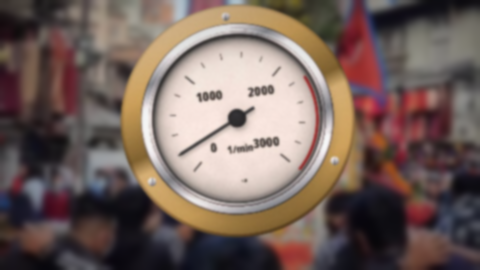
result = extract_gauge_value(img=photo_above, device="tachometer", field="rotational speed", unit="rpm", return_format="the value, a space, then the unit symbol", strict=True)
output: 200 rpm
